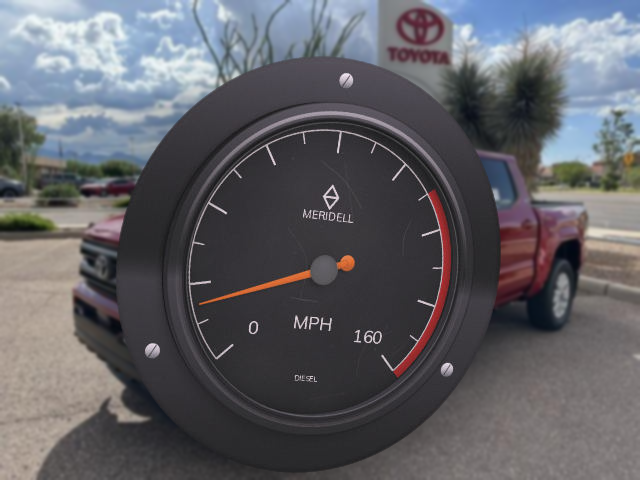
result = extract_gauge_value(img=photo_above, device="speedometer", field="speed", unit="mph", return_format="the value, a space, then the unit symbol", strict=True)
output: 15 mph
